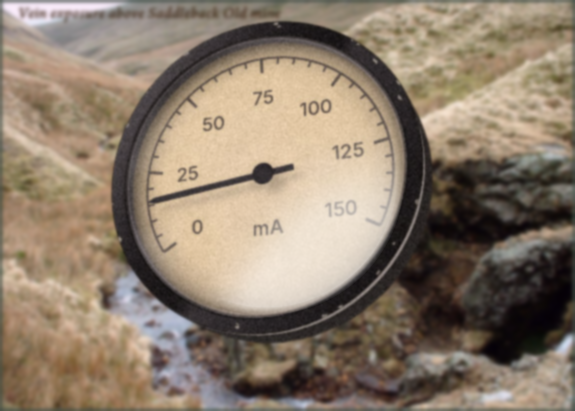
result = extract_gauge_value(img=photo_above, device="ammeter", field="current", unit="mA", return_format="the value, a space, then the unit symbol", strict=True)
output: 15 mA
